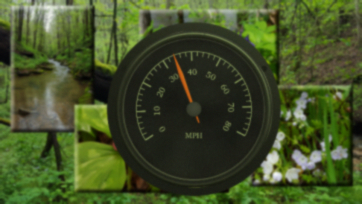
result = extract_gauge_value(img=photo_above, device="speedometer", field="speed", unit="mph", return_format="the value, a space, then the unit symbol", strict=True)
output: 34 mph
